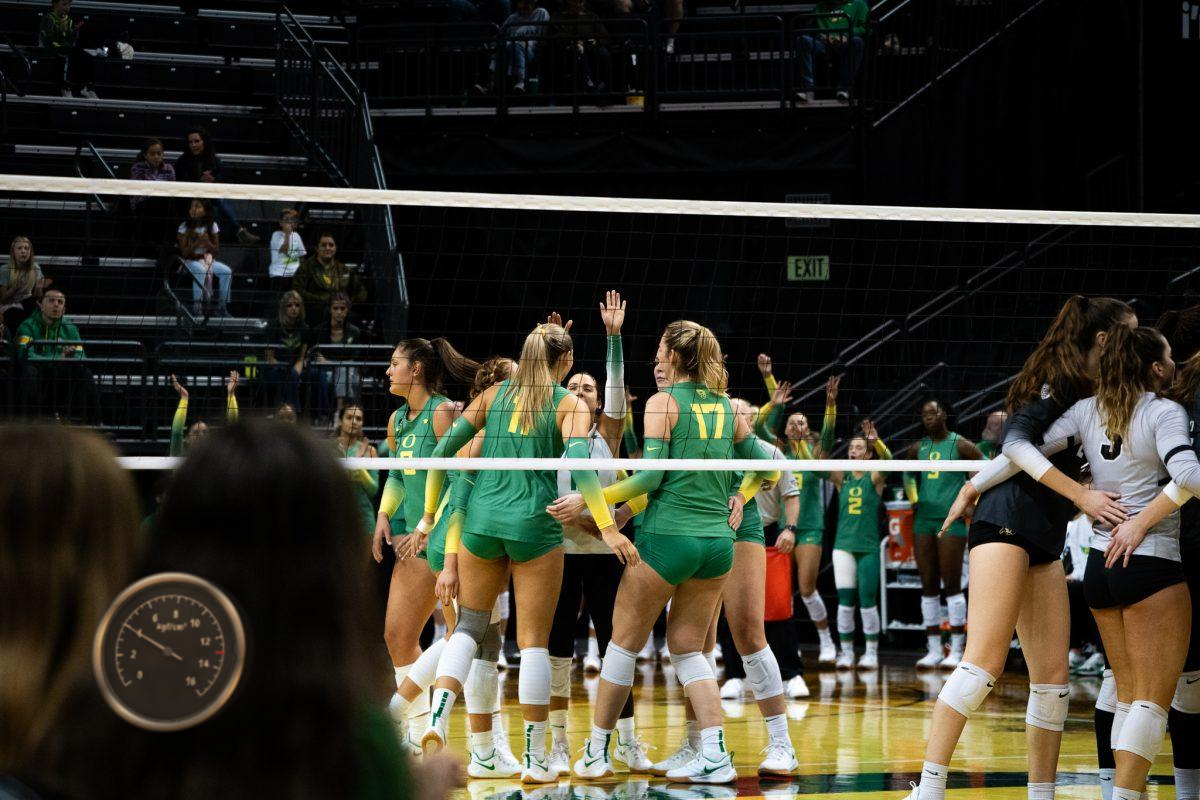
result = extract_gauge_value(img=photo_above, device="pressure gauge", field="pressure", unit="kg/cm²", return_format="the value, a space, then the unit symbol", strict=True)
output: 4 kg/cm²
